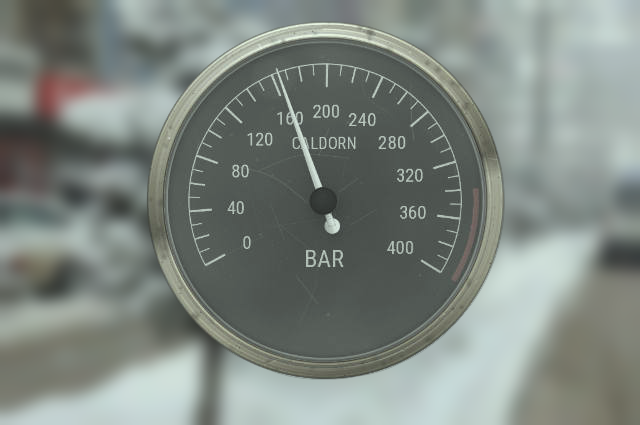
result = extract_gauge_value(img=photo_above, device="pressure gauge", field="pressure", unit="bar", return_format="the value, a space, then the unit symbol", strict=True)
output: 165 bar
